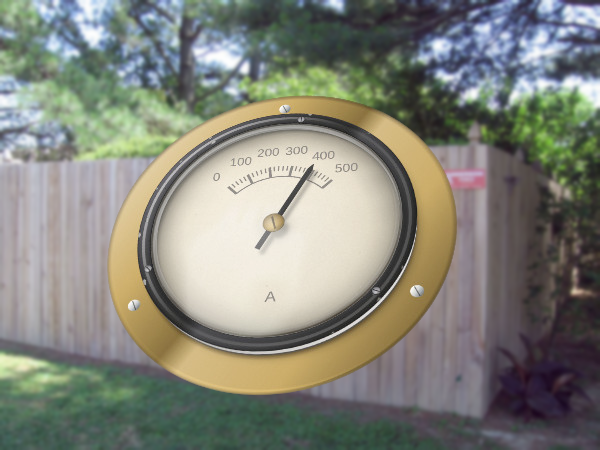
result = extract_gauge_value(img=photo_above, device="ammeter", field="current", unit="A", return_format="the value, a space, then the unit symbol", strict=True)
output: 400 A
